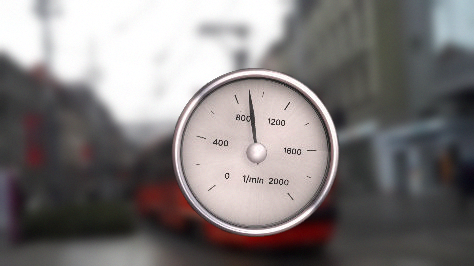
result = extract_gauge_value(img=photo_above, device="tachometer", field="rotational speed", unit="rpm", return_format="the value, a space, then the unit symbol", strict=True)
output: 900 rpm
